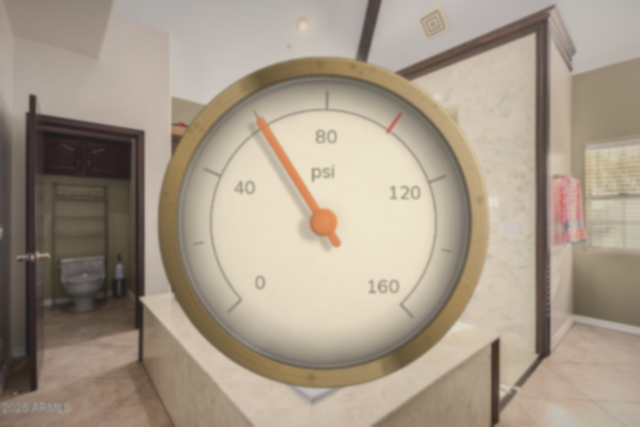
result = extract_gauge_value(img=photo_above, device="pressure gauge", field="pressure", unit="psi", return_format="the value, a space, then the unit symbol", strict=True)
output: 60 psi
